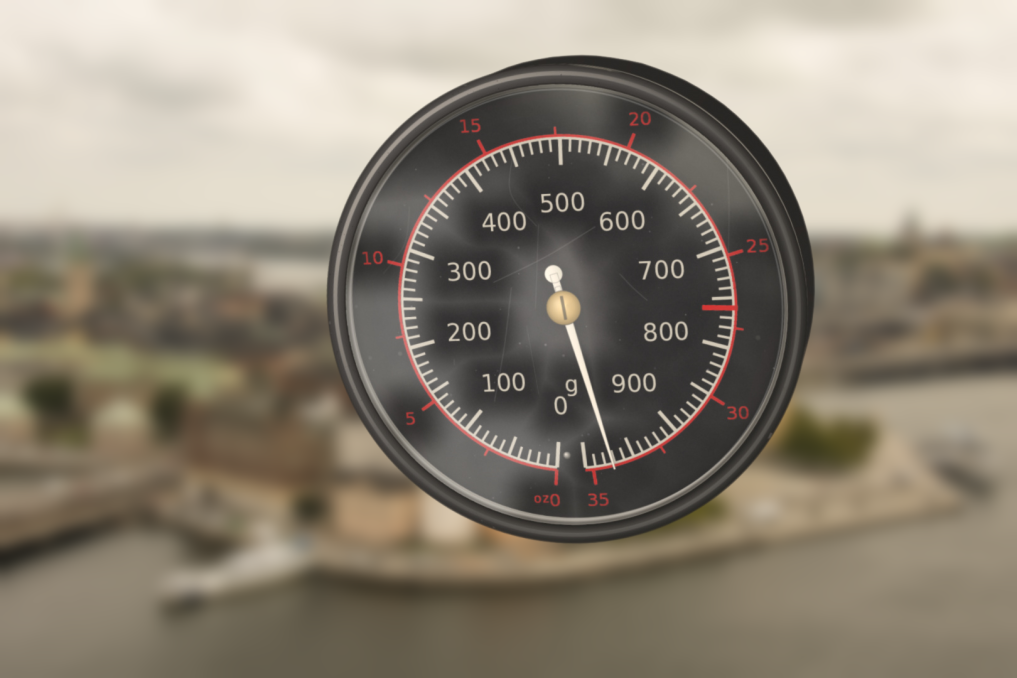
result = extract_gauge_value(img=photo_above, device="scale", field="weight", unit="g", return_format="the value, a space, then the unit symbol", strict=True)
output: 970 g
